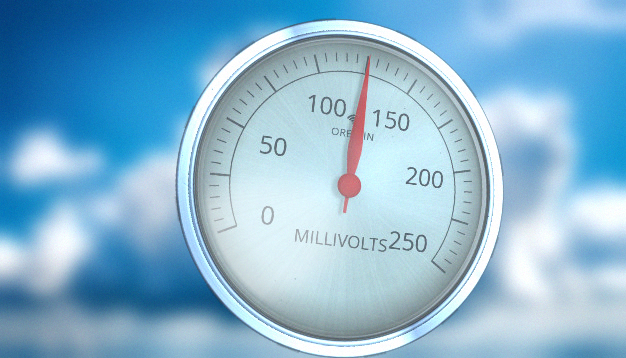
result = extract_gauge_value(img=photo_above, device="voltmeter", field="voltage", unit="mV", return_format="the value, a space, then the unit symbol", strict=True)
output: 125 mV
